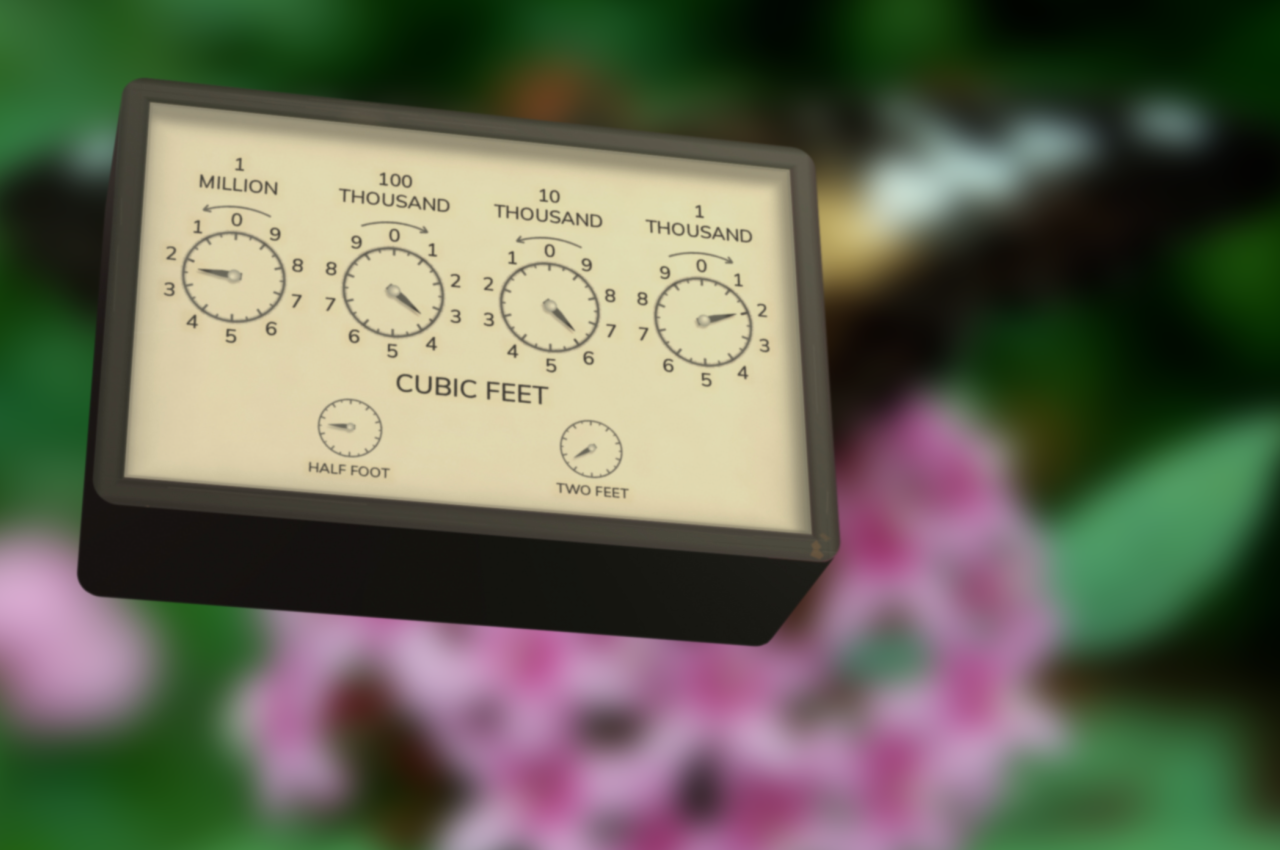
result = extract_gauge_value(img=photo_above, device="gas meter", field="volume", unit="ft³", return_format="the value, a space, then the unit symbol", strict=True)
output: 236200 ft³
